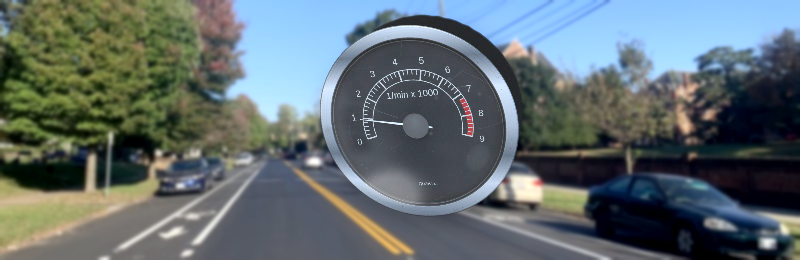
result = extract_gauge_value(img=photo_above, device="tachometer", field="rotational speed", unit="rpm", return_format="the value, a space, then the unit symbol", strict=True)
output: 1000 rpm
